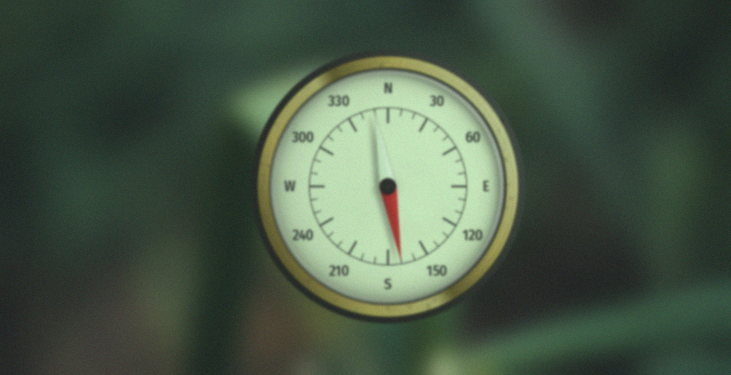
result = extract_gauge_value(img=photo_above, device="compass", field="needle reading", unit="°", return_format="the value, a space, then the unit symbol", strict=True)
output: 170 °
